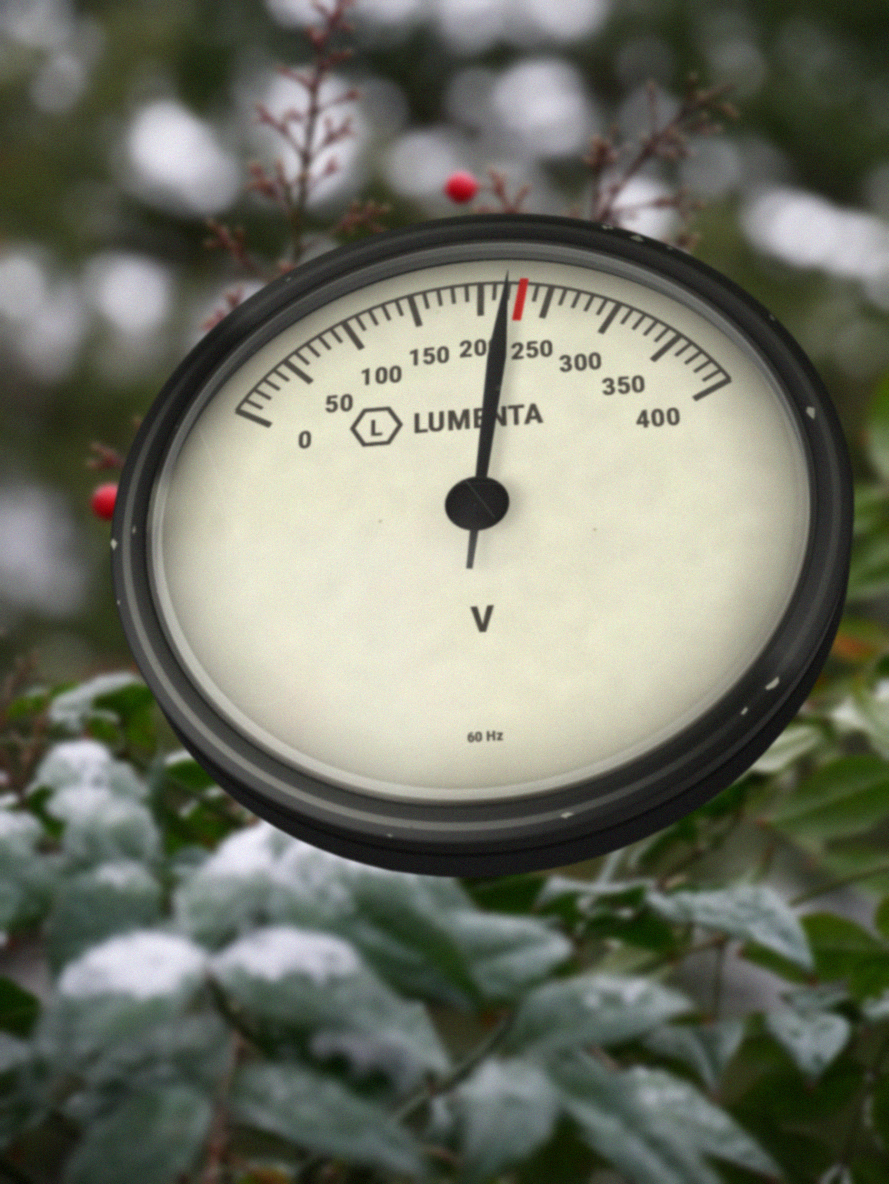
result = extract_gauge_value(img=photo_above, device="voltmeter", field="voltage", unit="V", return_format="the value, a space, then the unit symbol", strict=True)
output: 220 V
